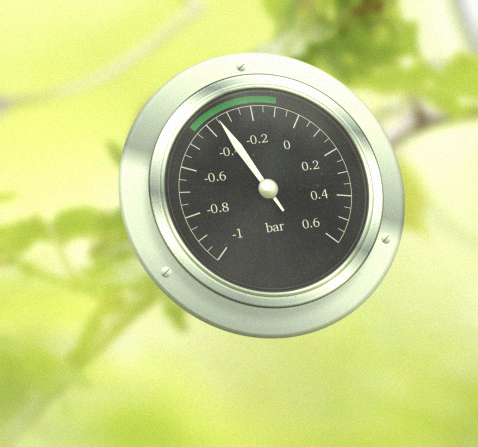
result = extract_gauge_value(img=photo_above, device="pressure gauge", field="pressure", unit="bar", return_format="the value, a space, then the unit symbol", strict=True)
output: -0.35 bar
